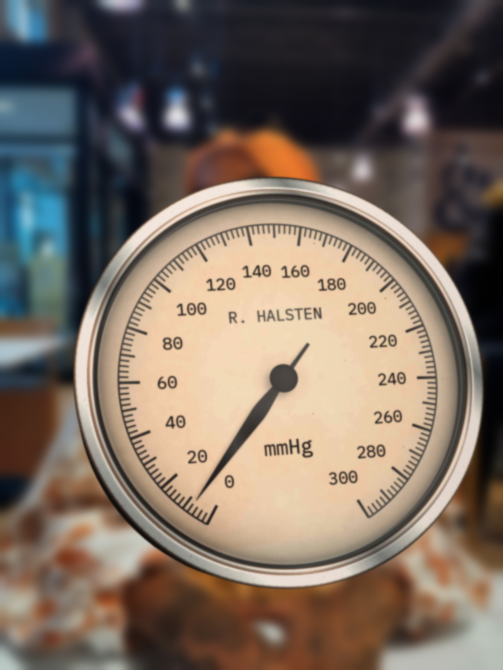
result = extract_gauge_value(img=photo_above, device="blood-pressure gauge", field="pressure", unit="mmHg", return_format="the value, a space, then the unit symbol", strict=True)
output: 8 mmHg
